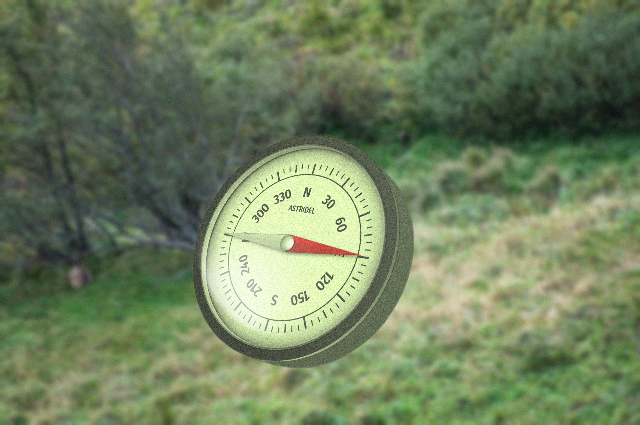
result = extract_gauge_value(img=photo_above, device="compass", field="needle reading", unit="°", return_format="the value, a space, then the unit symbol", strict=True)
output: 90 °
